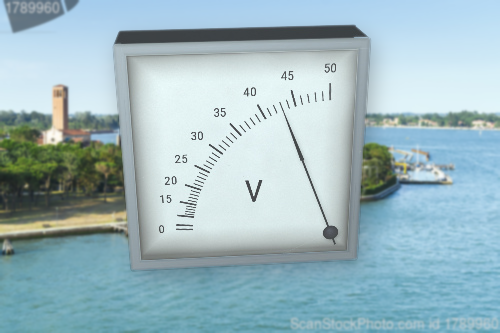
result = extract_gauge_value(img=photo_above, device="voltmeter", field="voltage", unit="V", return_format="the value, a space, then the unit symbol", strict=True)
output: 43 V
